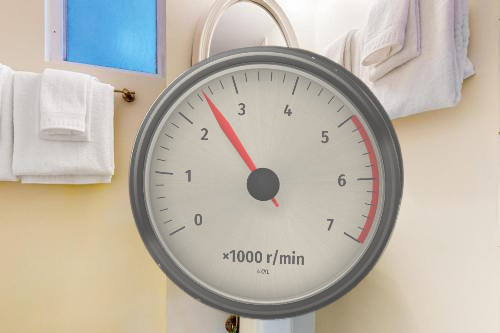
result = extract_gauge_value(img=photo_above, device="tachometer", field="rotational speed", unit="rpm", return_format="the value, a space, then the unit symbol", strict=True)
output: 2500 rpm
